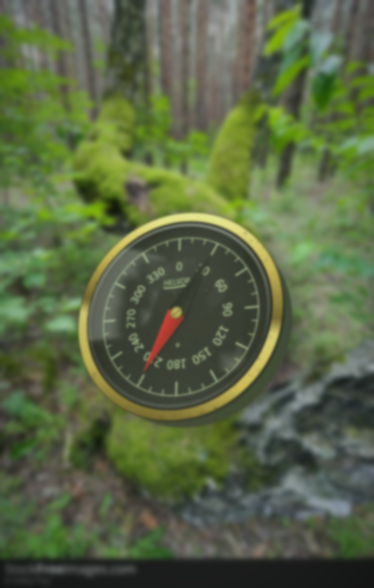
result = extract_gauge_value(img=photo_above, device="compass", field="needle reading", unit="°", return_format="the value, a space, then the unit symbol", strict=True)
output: 210 °
